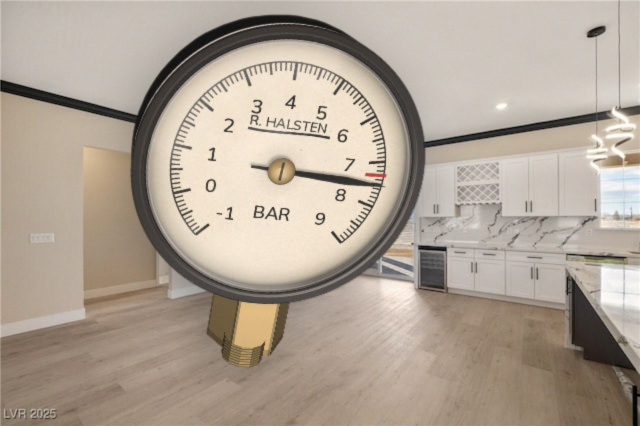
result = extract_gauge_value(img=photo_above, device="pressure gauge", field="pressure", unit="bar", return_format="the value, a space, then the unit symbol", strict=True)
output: 7.5 bar
